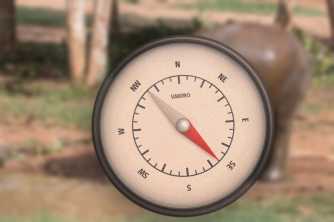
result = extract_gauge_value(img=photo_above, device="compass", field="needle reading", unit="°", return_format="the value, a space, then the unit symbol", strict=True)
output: 140 °
